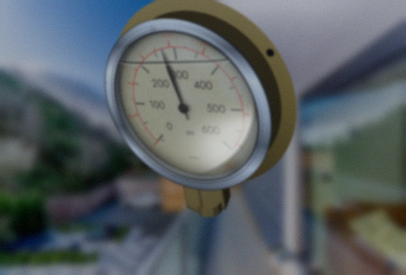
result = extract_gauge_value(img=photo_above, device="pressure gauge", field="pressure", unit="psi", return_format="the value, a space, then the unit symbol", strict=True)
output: 275 psi
